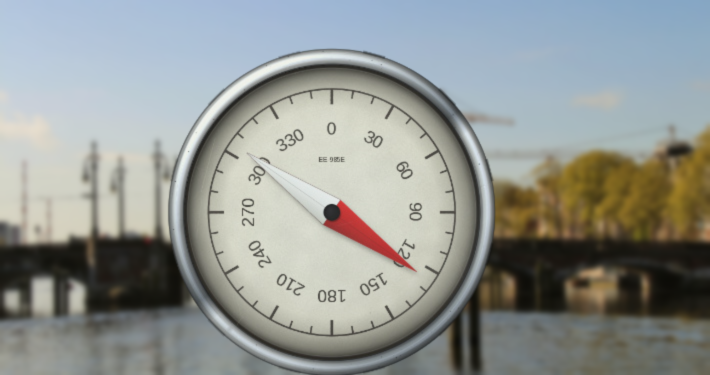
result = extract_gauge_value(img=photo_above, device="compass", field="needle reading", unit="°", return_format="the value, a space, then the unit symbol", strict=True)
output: 125 °
